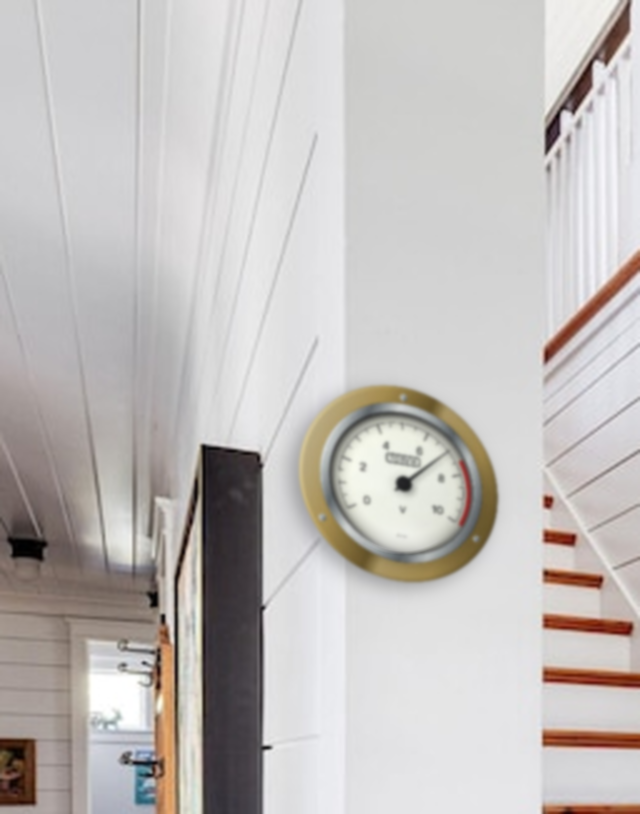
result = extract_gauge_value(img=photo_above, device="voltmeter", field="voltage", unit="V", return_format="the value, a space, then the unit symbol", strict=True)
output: 7 V
